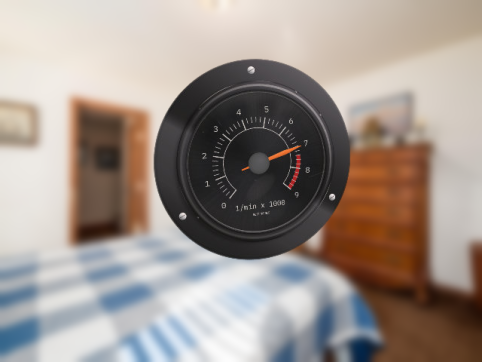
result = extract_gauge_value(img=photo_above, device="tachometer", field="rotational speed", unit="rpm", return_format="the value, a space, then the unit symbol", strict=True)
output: 7000 rpm
